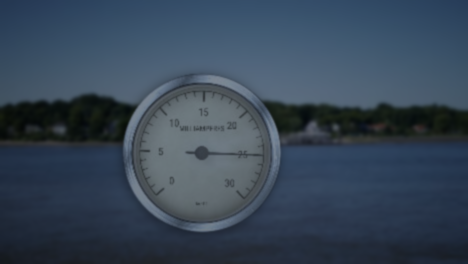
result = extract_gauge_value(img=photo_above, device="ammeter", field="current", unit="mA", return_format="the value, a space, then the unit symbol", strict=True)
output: 25 mA
